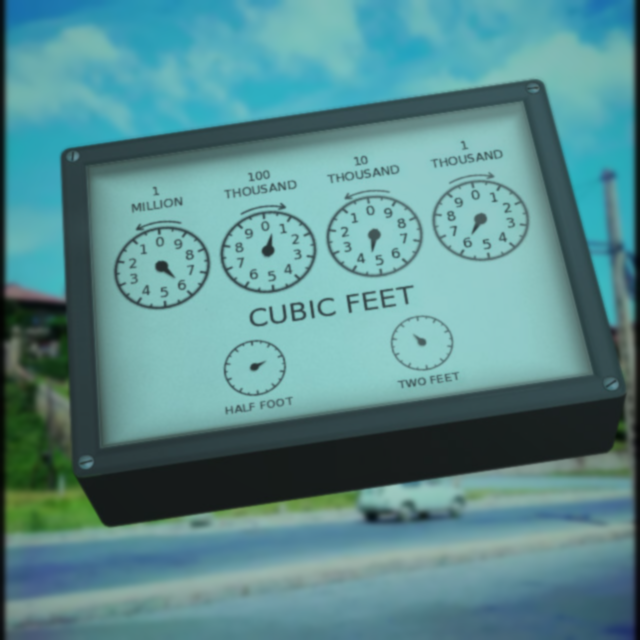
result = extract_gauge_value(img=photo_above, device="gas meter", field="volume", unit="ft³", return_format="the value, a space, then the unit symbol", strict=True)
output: 604600 ft³
